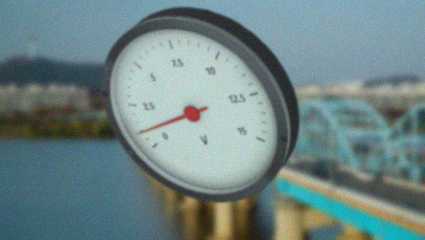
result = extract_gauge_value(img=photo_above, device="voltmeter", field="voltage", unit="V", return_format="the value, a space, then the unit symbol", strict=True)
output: 1 V
